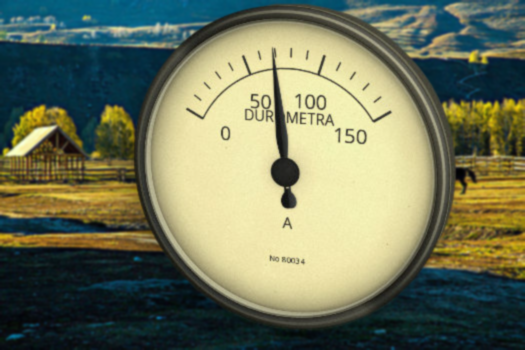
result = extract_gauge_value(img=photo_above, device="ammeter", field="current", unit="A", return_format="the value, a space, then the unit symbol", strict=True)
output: 70 A
